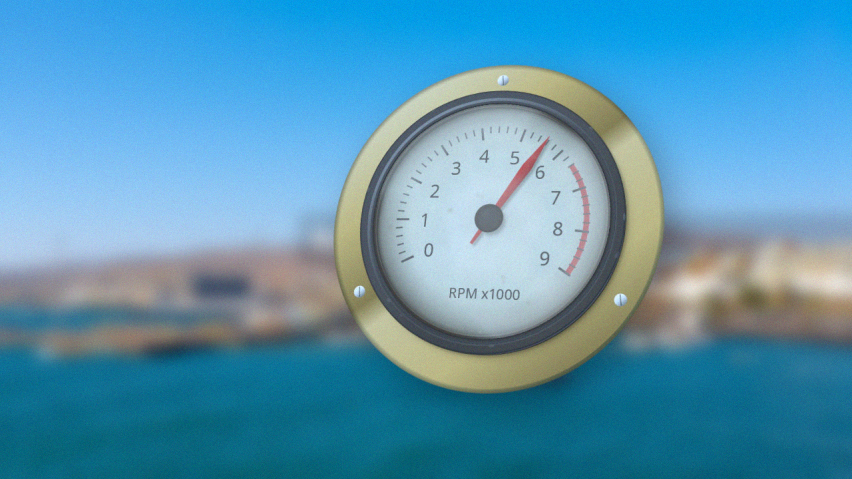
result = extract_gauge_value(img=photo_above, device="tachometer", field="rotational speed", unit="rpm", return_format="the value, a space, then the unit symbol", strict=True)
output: 5600 rpm
